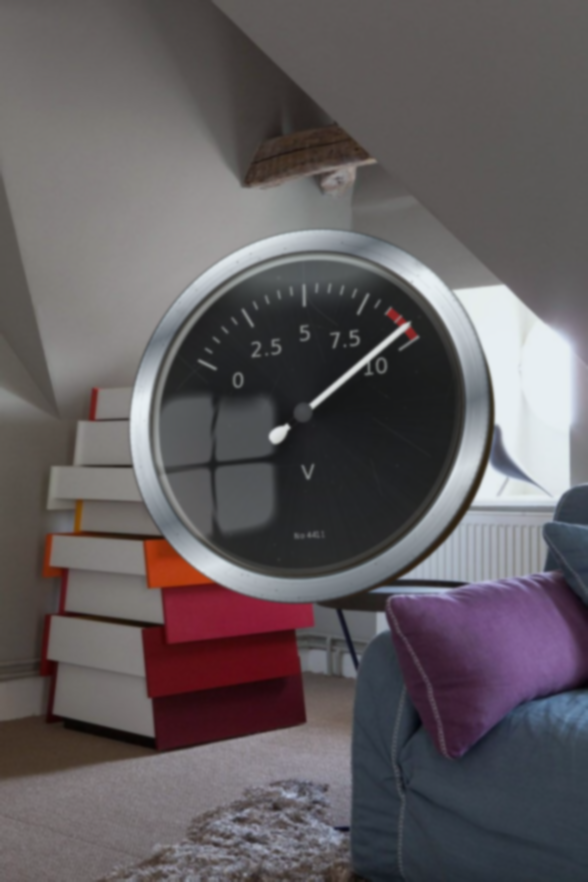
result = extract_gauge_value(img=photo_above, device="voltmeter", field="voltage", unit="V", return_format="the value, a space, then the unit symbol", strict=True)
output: 9.5 V
